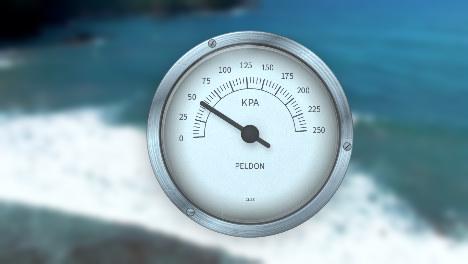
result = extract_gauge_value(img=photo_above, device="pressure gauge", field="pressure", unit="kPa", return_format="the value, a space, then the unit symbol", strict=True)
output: 50 kPa
